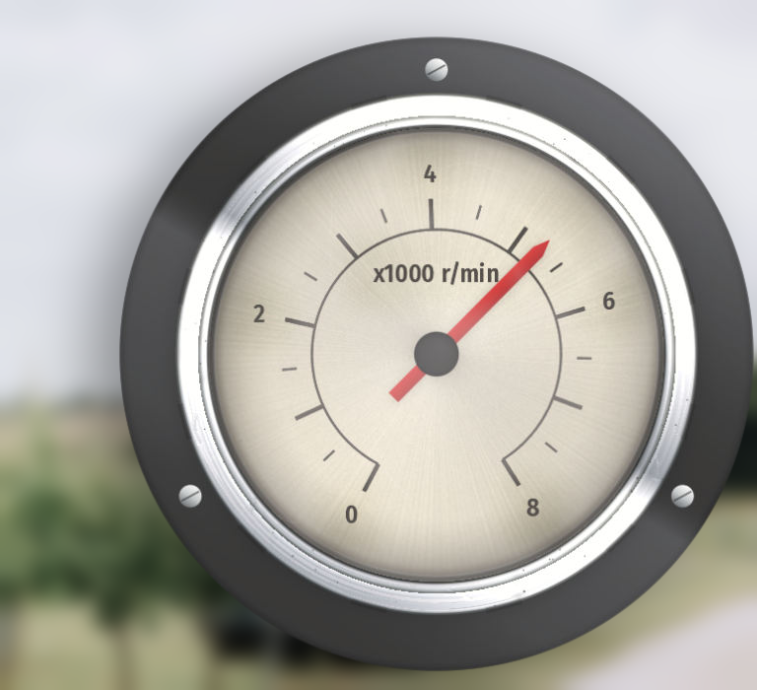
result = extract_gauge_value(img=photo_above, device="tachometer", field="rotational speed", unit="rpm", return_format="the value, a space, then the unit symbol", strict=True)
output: 5250 rpm
